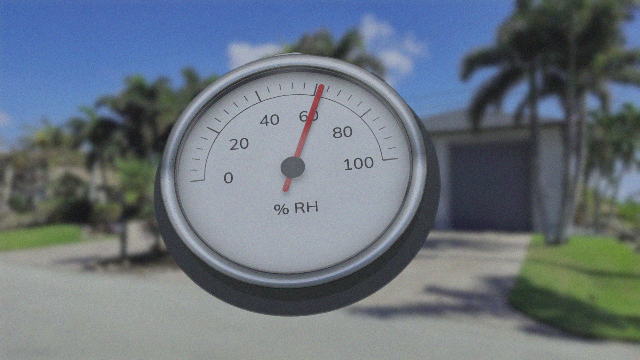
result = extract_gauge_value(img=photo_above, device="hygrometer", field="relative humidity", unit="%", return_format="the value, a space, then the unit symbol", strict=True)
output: 62 %
